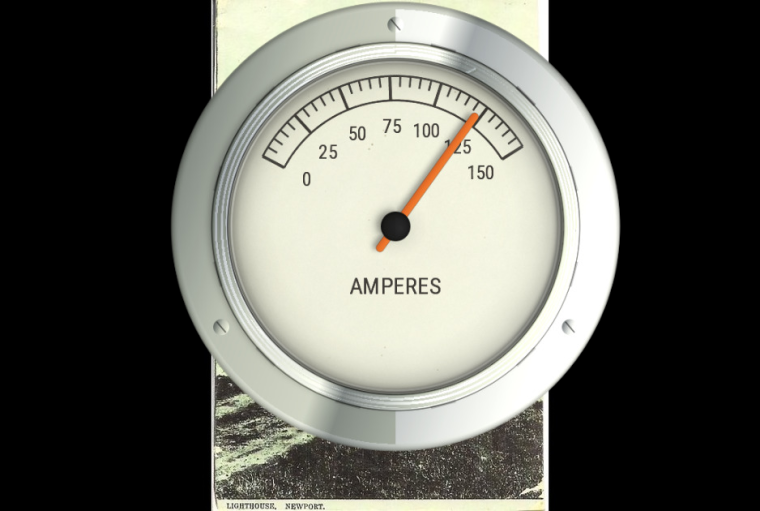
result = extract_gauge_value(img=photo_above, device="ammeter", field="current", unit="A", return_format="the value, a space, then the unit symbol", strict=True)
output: 122.5 A
